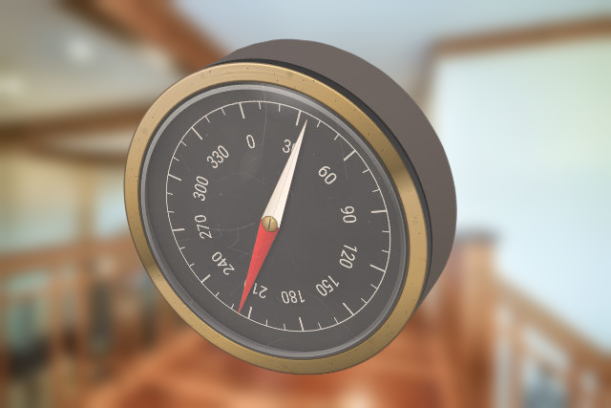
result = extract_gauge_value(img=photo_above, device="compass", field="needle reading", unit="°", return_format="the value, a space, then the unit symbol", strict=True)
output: 215 °
